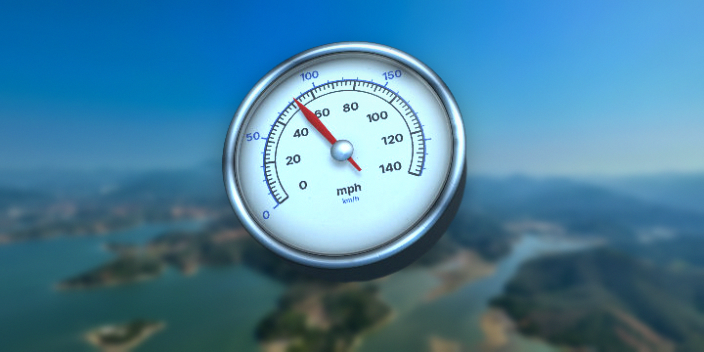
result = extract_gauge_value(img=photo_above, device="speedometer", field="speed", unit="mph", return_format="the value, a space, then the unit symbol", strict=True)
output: 52 mph
